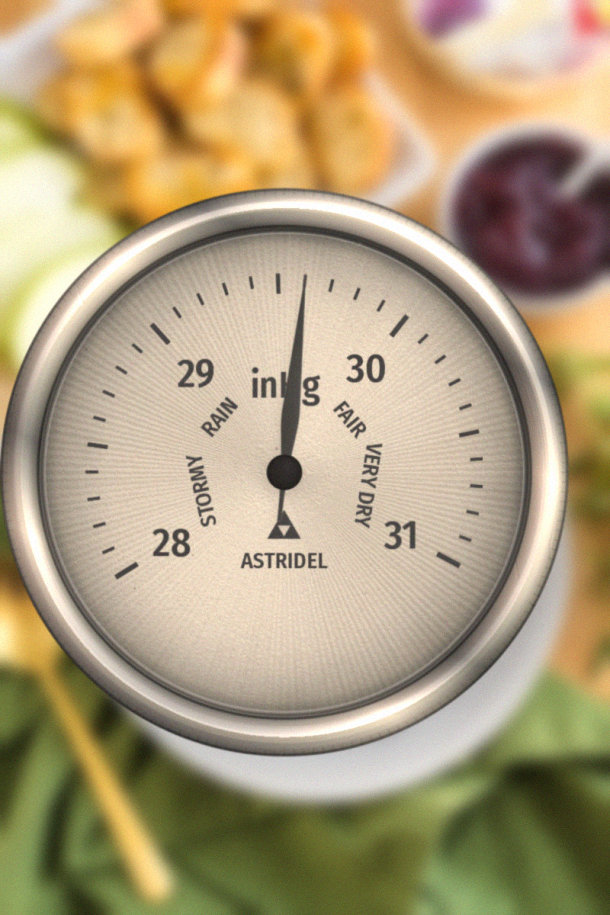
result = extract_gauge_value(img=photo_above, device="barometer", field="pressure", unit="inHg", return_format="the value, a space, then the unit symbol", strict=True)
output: 29.6 inHg
